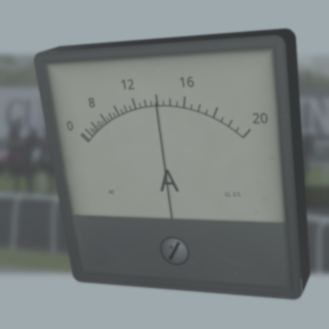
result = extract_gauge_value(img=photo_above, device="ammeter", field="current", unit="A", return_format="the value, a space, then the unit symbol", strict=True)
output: 14 A
